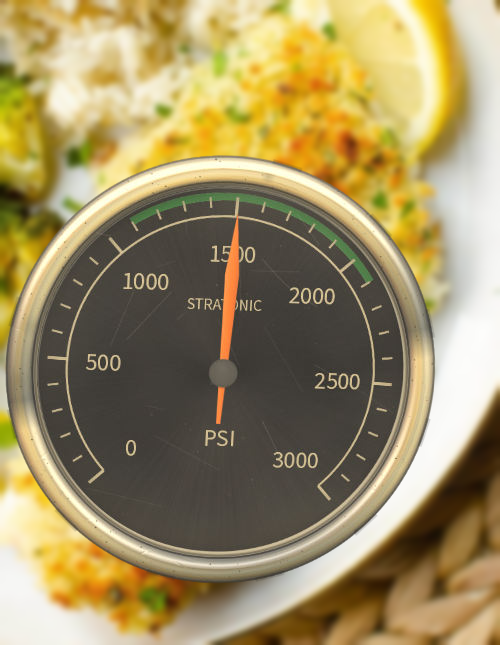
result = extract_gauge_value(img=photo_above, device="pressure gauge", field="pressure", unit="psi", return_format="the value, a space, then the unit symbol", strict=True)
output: 1500 psi
